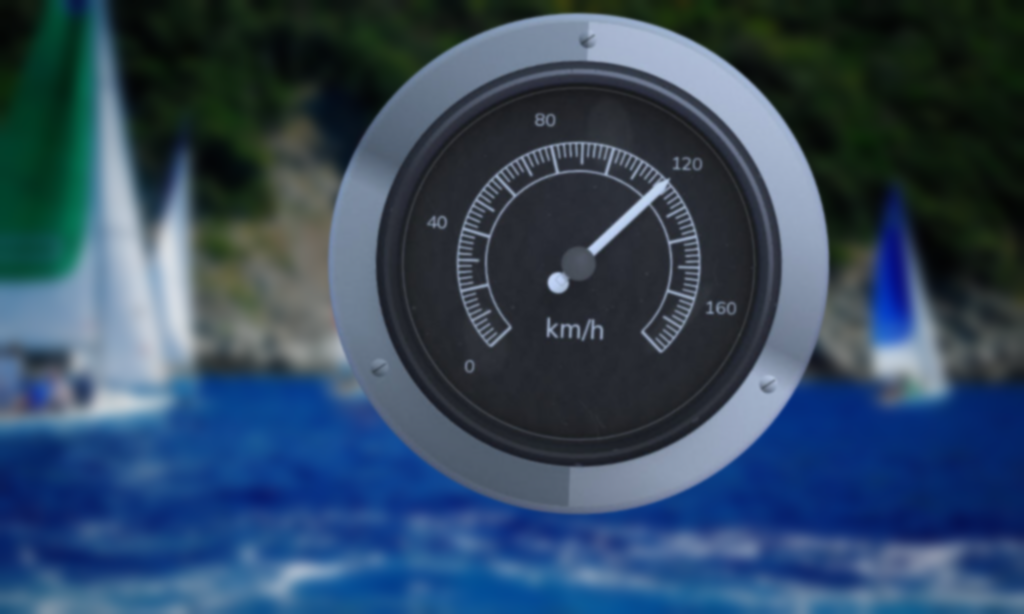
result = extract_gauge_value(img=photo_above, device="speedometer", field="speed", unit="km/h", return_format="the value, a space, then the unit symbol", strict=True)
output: 120 km/h
